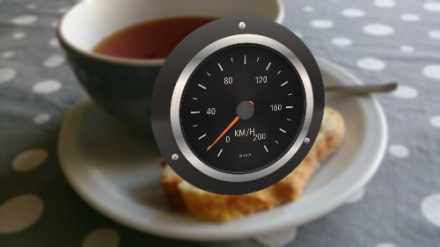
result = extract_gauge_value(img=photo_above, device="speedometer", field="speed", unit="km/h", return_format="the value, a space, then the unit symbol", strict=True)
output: 10 km/h
